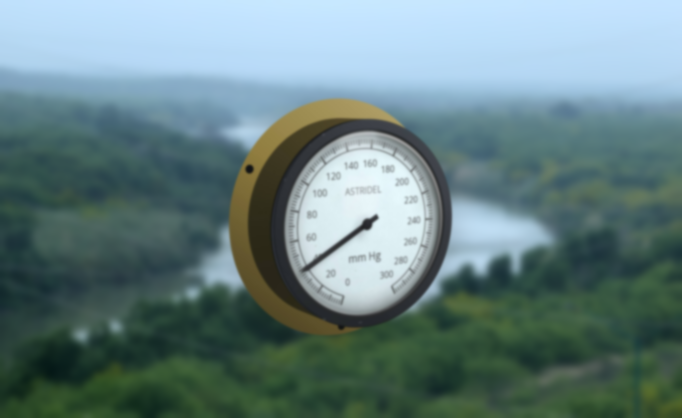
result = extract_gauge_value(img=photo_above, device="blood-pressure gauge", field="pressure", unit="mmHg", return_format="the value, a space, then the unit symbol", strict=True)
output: 40 mmHg
